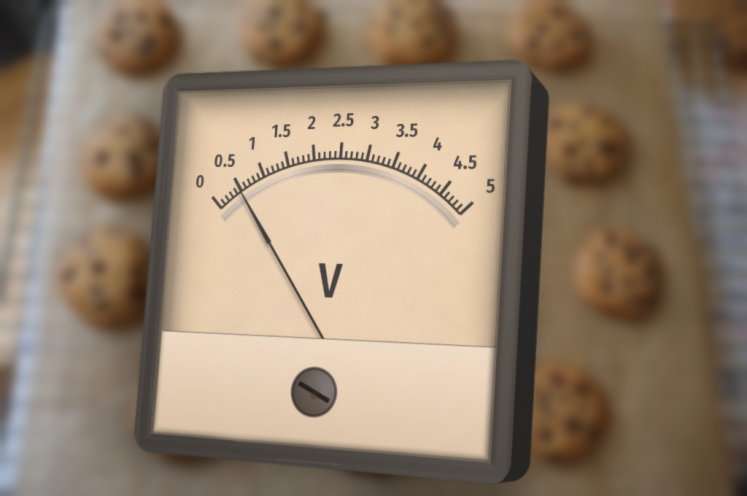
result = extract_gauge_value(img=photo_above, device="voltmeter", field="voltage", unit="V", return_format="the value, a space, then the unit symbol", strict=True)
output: 0.5 V
